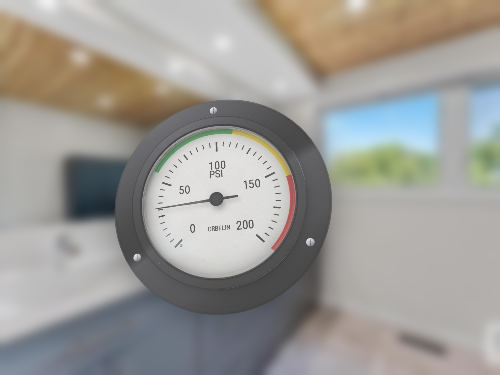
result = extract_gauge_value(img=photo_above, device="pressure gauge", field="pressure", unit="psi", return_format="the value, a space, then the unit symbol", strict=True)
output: 30 psi
